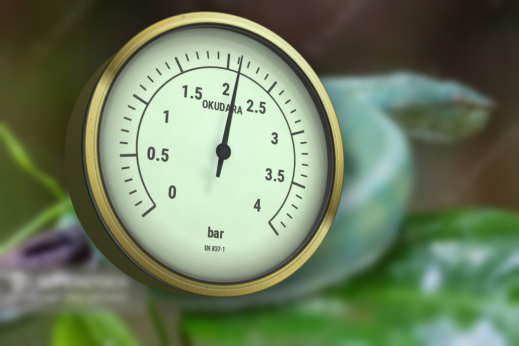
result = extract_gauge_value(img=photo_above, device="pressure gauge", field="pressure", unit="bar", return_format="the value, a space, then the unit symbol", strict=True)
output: 2.1 bar
